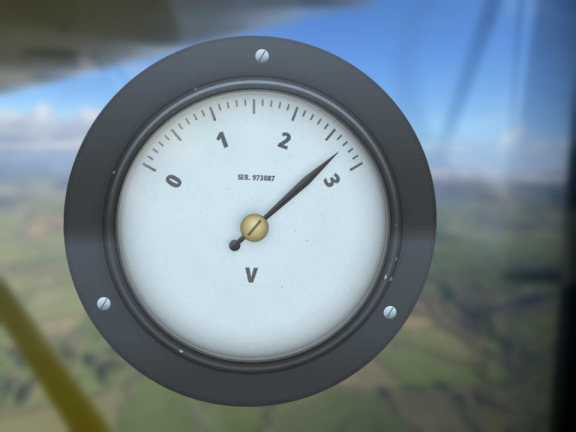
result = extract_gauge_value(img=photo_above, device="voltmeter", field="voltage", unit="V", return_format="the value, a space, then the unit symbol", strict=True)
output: 2.7 V
